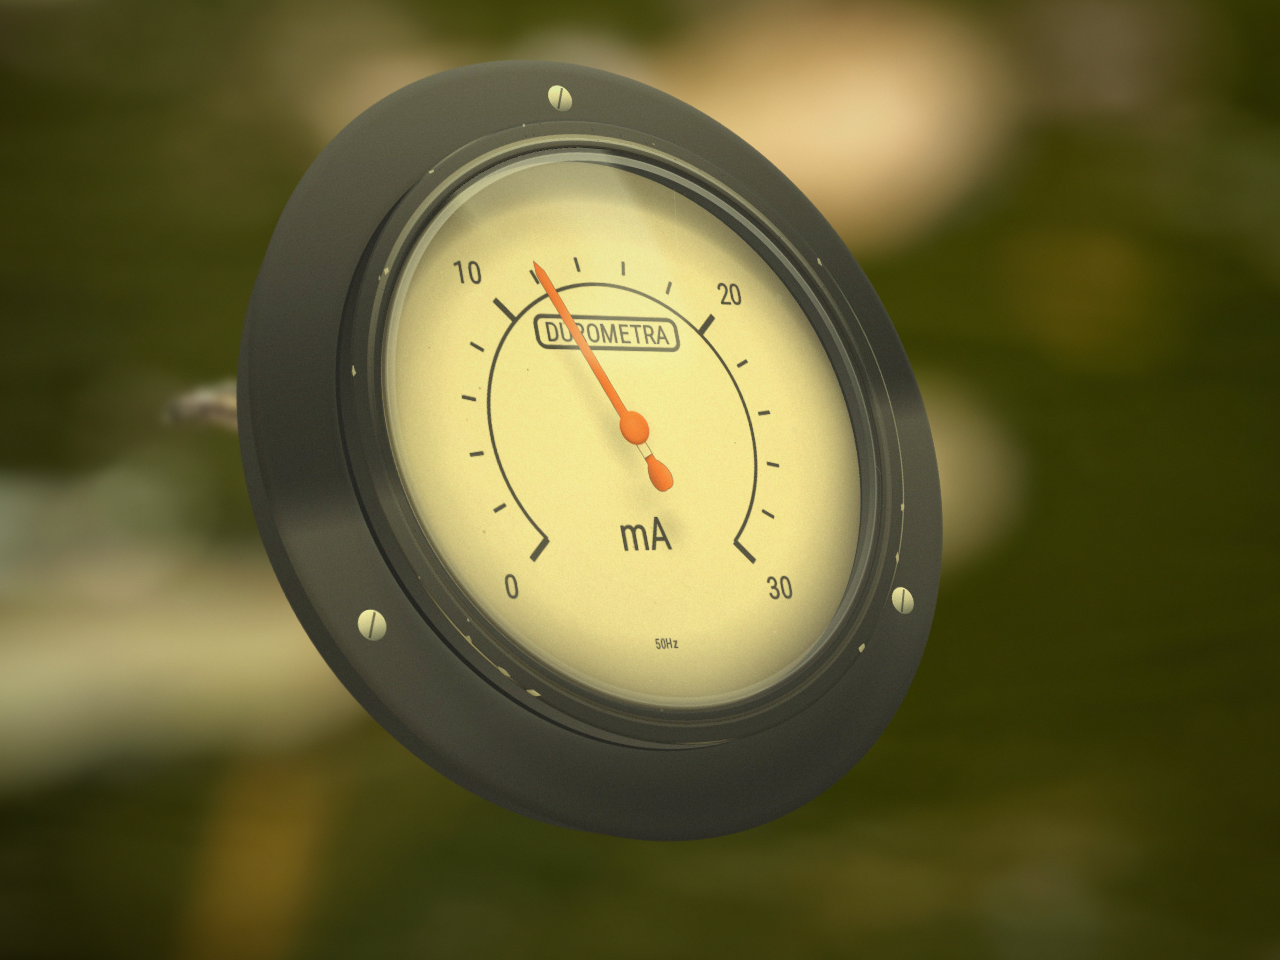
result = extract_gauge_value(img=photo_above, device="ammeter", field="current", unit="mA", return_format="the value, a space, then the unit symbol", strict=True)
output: 12 mA
